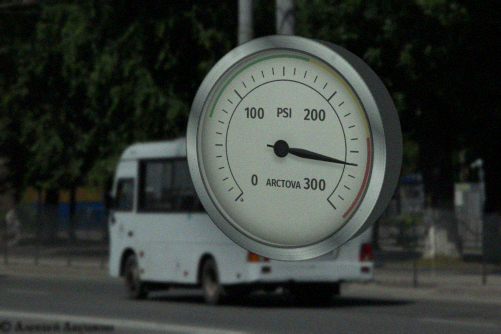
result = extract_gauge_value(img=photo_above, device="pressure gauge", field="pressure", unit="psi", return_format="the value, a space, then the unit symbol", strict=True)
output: 260 psi
